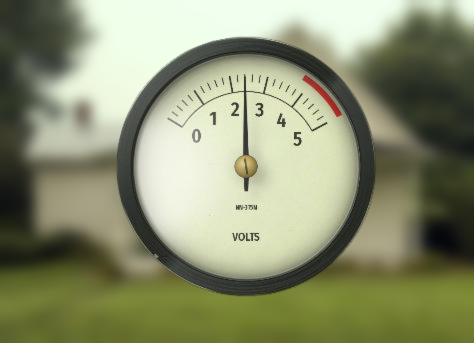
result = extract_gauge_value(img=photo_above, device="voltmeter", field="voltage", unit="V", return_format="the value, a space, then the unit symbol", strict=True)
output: 2.4 V
